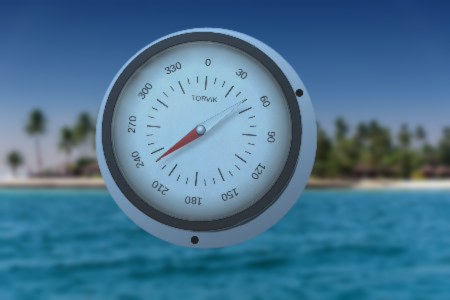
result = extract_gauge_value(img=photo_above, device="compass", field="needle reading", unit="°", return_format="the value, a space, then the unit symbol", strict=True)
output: 230 °
